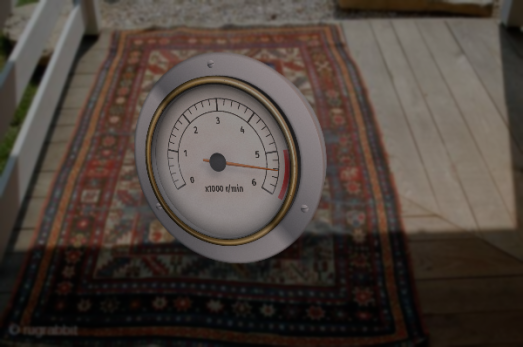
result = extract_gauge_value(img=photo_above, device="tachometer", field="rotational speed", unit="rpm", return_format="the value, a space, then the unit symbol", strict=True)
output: 5400 rpm
